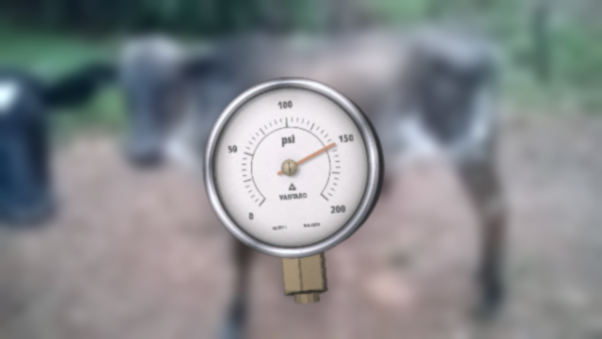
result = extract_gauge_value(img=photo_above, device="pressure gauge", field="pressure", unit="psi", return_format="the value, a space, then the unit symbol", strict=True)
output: 150 psi
